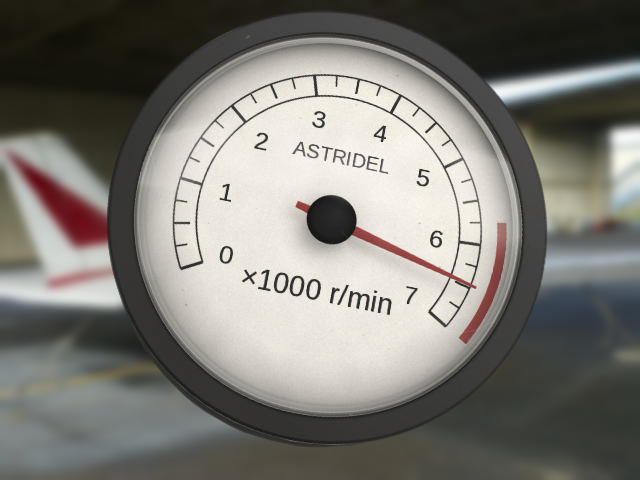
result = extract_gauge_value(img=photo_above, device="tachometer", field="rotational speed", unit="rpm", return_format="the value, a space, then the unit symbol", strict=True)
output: 6500 rpm
